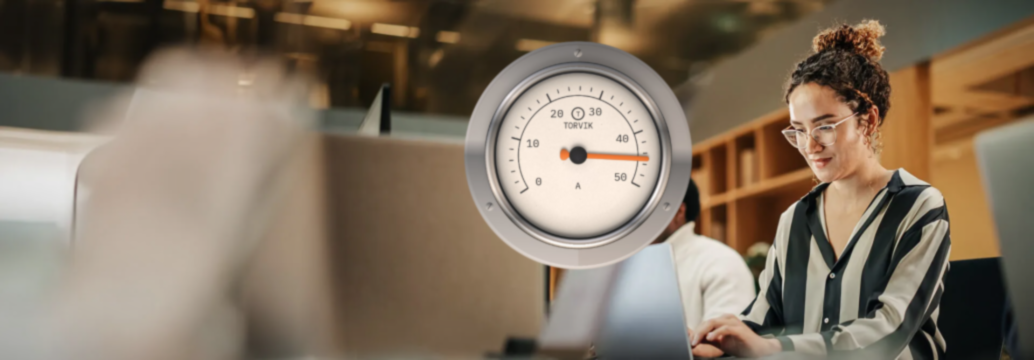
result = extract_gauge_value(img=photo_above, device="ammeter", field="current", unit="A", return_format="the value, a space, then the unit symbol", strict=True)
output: 45 A
